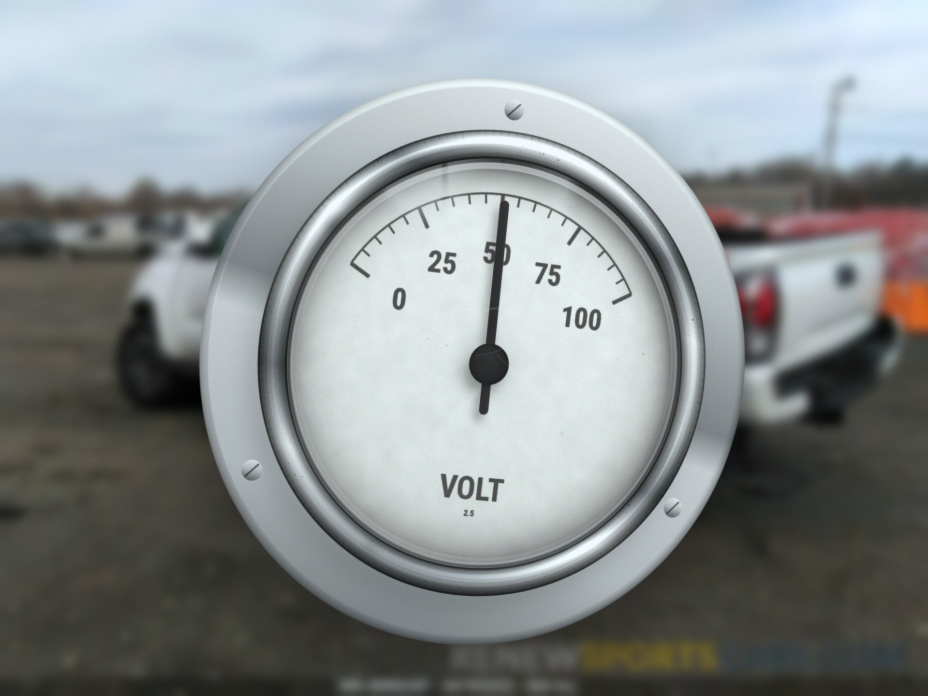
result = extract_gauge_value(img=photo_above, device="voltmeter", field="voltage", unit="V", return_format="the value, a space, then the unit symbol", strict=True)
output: 50 V
